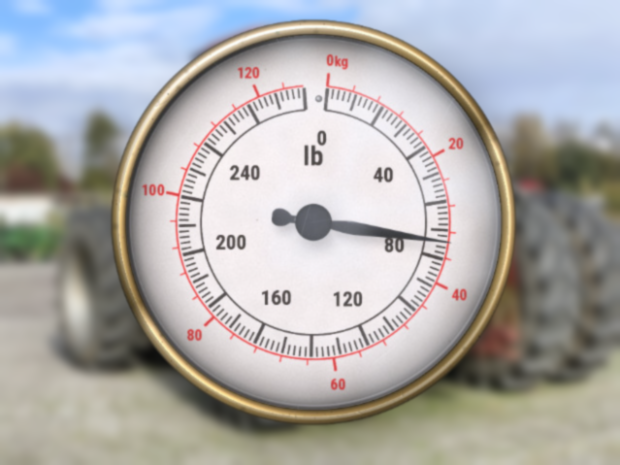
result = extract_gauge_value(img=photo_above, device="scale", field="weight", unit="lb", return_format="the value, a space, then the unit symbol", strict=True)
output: 74 lb
